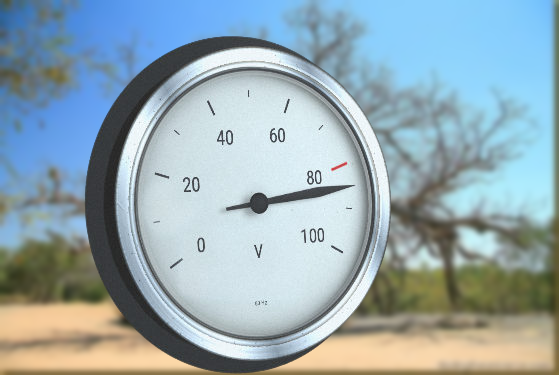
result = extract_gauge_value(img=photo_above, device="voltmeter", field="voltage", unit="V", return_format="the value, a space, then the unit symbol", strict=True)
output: 85 V
